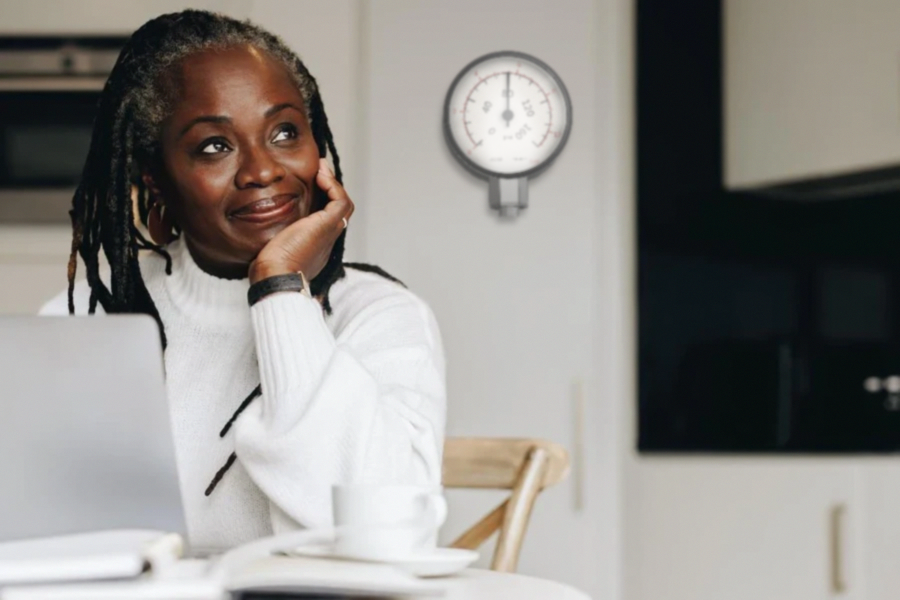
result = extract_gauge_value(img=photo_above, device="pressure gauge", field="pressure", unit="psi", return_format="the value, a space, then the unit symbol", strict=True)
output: 80 psi
